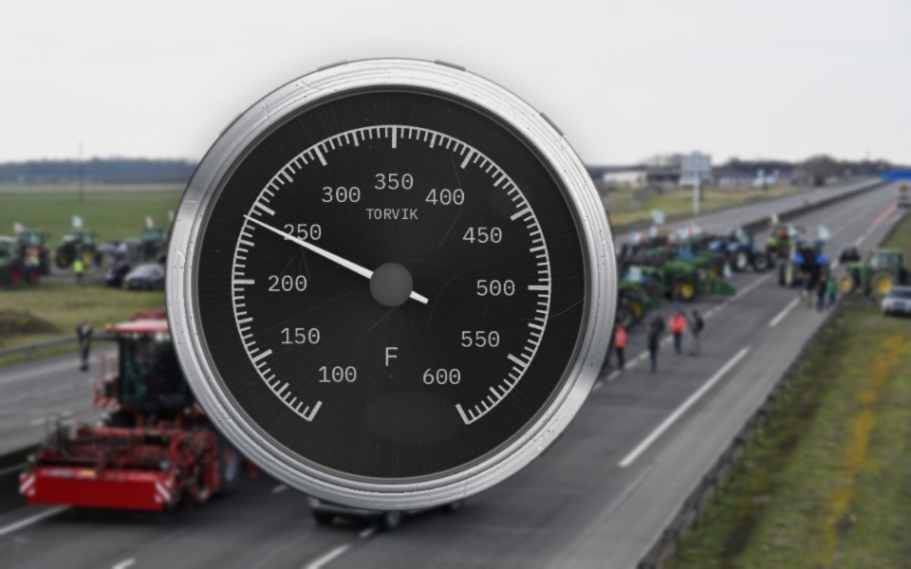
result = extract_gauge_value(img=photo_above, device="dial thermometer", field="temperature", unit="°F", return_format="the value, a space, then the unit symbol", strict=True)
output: 240 °F
